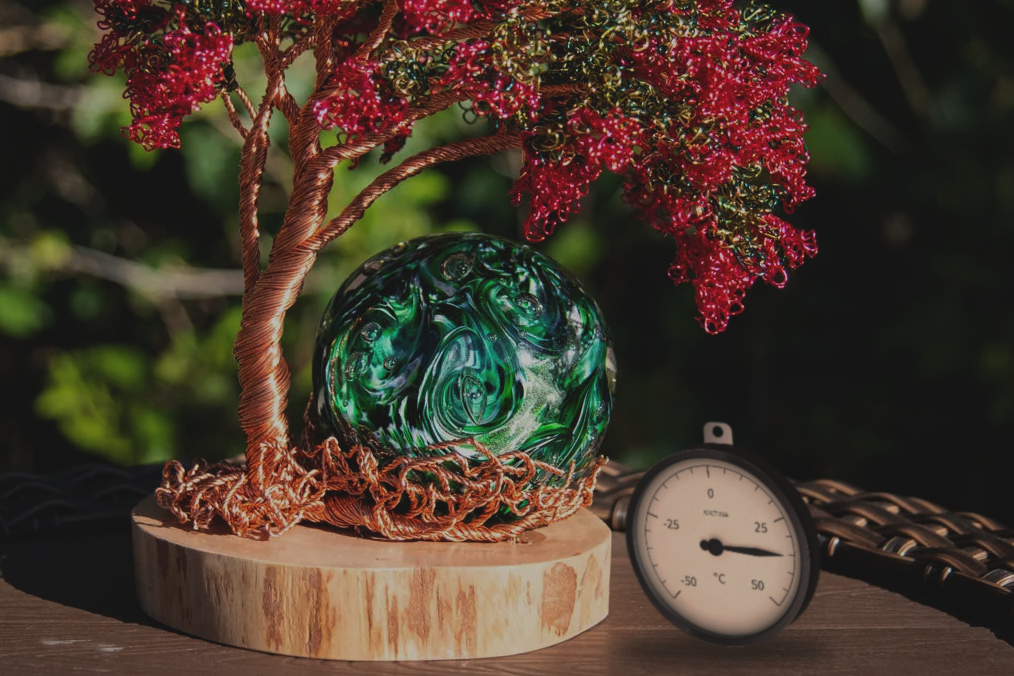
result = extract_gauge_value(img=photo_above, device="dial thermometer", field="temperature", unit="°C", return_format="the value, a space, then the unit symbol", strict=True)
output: 35 °C
